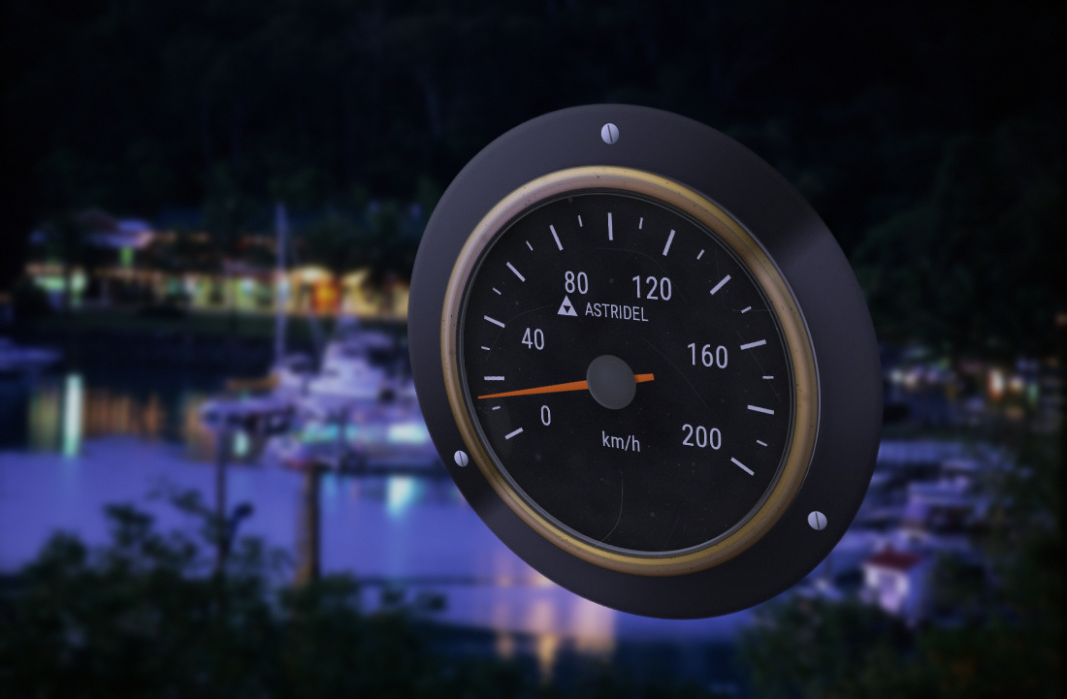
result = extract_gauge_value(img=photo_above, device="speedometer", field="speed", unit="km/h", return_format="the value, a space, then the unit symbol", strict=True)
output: 15 km/h
